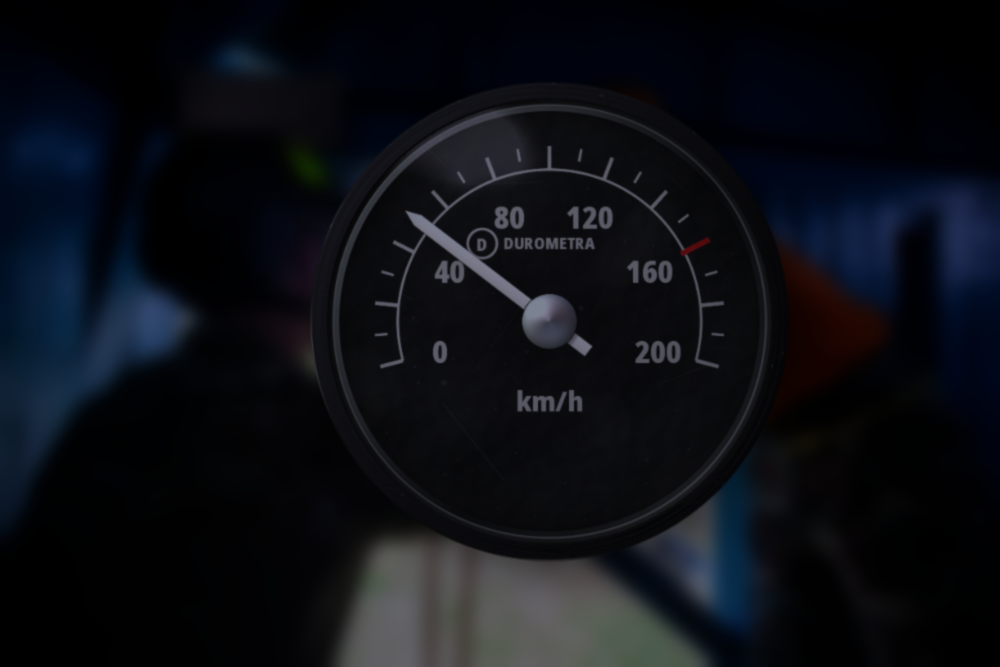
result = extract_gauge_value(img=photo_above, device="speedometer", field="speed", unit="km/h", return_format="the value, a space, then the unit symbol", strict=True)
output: 50 km/h
